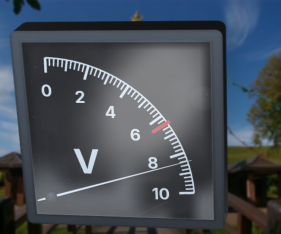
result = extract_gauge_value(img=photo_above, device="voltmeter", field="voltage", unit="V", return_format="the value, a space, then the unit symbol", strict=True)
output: 8.4 V
